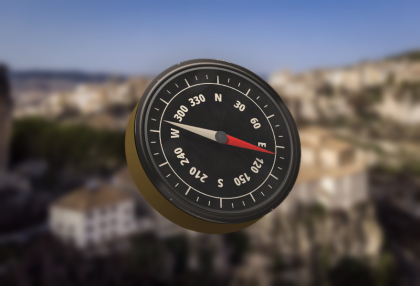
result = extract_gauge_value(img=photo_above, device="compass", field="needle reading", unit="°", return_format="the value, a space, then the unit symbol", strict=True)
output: 100 °
